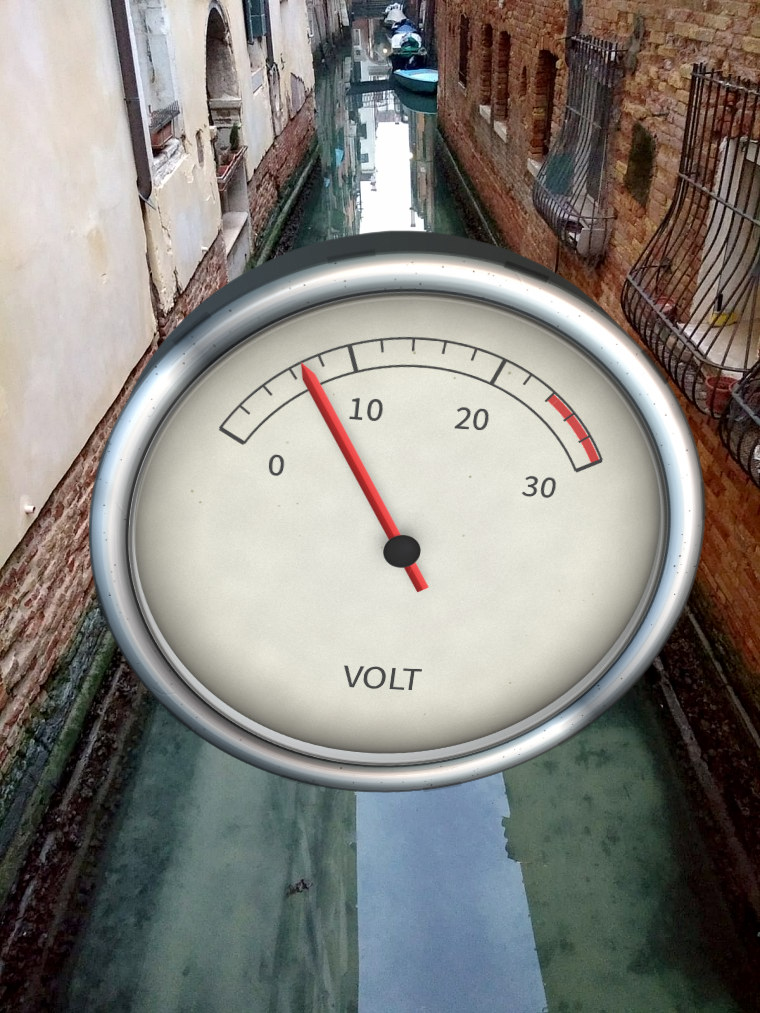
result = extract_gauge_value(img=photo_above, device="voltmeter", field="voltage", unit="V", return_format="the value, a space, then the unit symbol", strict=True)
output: 7 V
